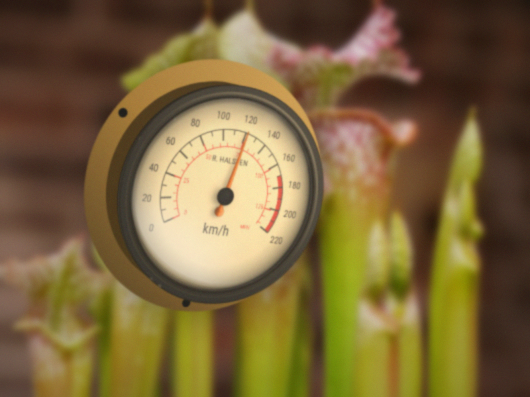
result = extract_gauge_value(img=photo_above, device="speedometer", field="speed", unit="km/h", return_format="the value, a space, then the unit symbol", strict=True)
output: 120 km/h
